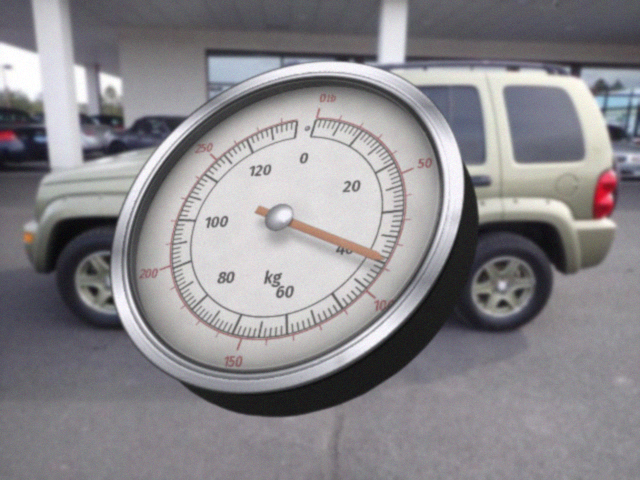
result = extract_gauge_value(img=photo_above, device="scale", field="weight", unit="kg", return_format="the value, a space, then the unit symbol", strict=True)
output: 40 kg
